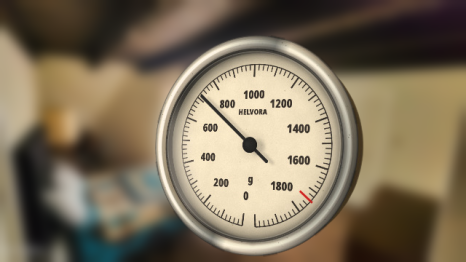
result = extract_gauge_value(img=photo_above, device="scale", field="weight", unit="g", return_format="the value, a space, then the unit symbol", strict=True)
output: 720 g
